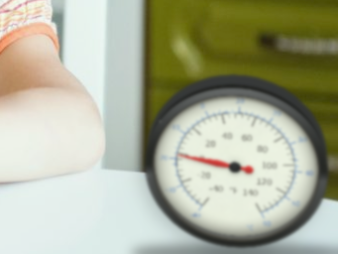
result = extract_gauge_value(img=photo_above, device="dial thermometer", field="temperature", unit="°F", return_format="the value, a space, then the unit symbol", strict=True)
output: 0 °F
